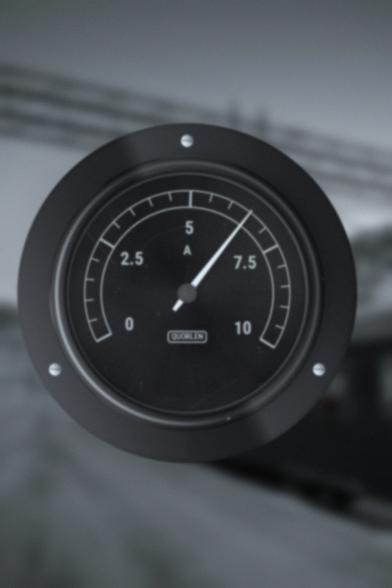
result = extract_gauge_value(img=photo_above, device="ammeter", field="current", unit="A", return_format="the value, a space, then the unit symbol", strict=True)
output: 6.5 A
